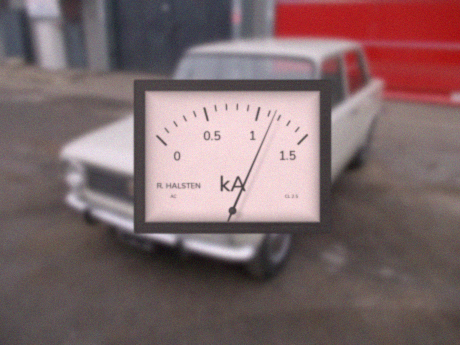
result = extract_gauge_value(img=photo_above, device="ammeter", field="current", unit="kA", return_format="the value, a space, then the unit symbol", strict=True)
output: 1.15 kA
